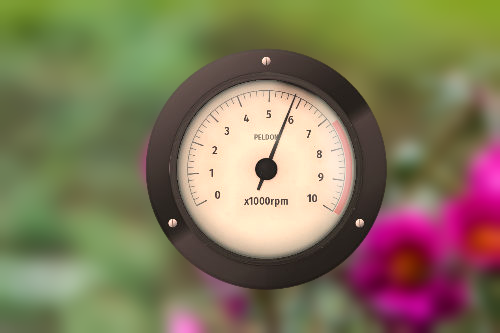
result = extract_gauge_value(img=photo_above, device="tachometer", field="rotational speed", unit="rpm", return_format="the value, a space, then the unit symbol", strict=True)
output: 5800 rpm
